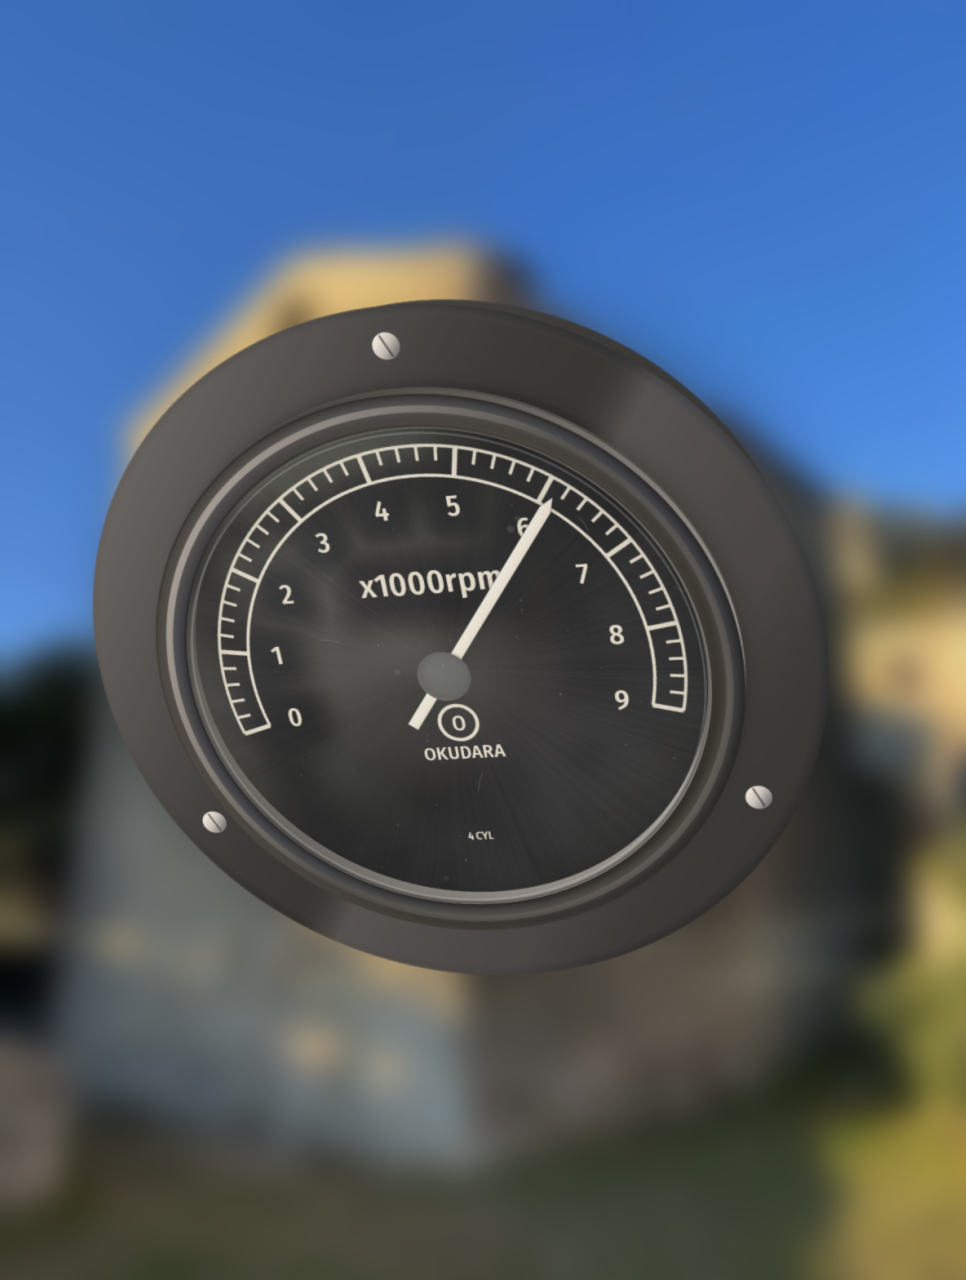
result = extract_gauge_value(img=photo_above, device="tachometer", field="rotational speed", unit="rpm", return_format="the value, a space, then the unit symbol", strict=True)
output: 6100 rpm
